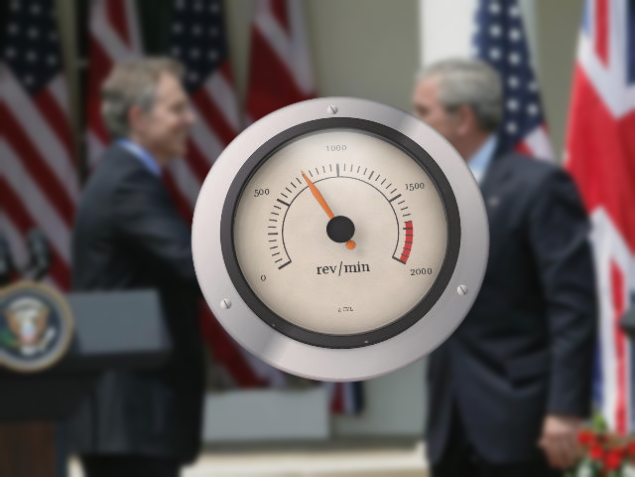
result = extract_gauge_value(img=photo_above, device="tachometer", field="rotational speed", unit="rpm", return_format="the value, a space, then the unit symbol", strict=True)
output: 750 rpm
